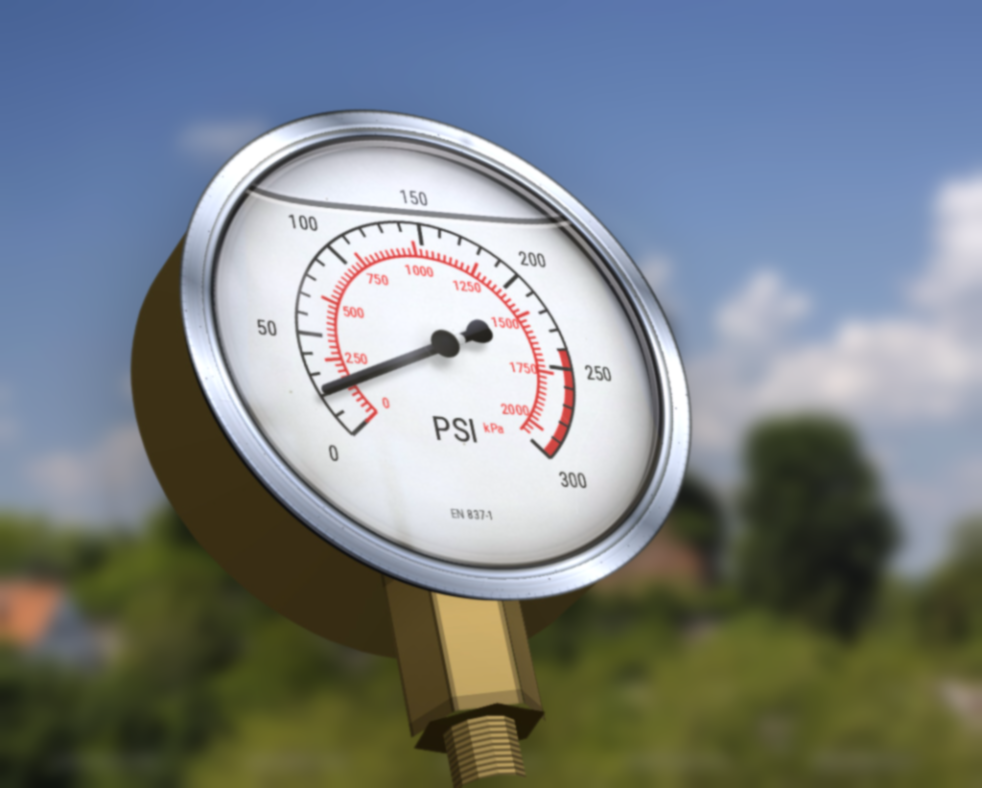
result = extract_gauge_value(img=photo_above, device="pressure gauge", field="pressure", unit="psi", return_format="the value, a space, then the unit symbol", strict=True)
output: 20 psi
